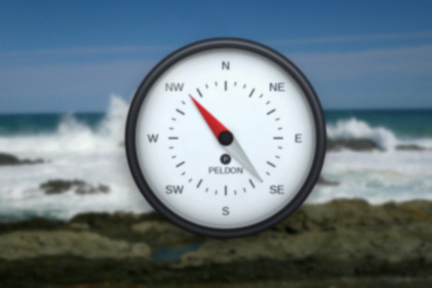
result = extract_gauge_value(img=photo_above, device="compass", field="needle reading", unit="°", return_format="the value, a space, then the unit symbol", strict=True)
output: 320 °
